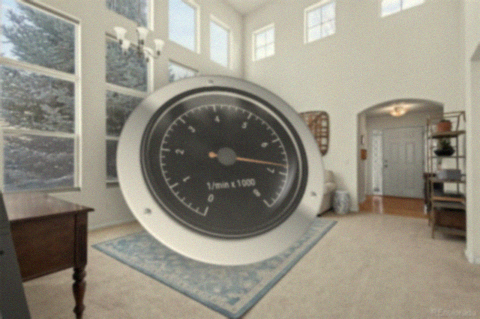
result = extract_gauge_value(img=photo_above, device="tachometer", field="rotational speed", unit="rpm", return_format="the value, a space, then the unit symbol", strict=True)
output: 6800 rpm
